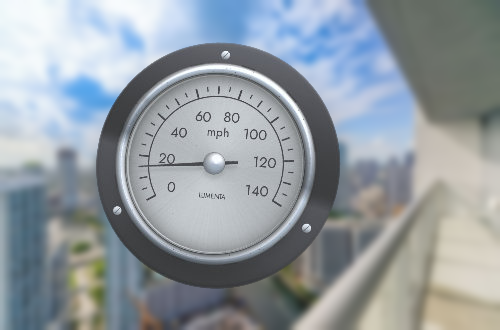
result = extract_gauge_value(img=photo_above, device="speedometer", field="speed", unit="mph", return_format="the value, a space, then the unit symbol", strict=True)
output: 15 mph
